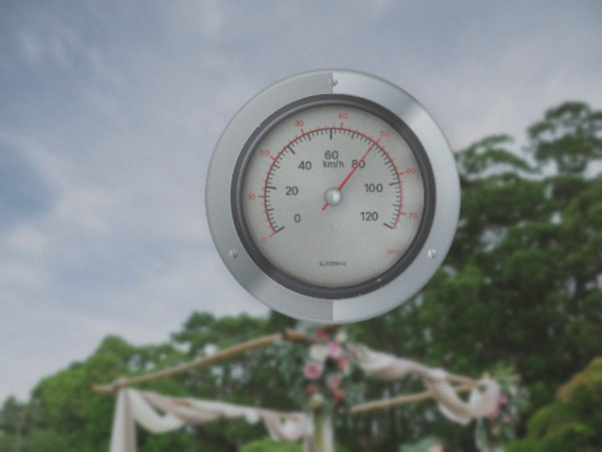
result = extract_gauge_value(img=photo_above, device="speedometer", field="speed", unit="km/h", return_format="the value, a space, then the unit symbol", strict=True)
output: 80 km/h
